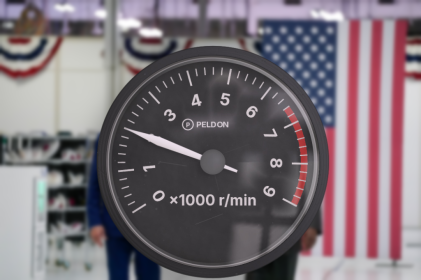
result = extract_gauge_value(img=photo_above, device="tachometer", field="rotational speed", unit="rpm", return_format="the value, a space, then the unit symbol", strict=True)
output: 2000 rpm
